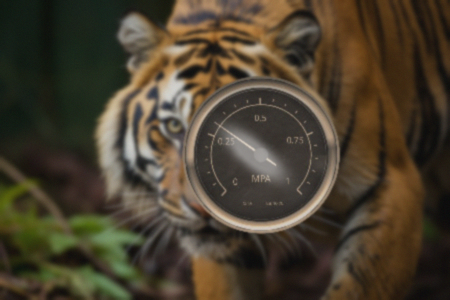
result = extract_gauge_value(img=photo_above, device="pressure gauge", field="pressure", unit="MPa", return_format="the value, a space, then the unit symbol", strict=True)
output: 0.3 MPa
